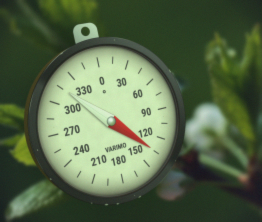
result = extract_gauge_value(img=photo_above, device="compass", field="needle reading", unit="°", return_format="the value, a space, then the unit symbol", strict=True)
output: 135 °
